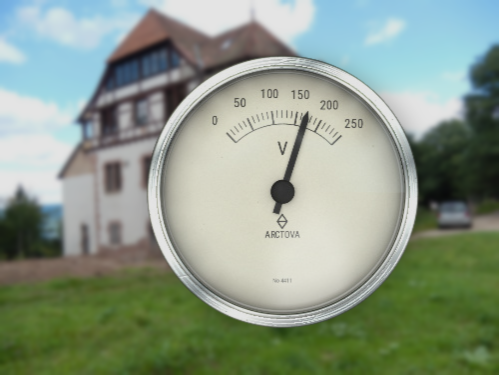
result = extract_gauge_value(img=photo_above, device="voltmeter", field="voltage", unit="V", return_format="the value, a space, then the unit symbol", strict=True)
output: 170 V
